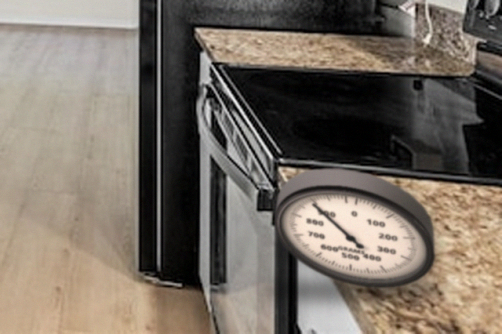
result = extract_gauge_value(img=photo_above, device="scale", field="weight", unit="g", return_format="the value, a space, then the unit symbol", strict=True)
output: 900 g
